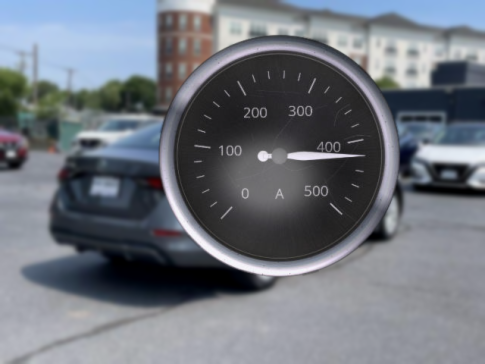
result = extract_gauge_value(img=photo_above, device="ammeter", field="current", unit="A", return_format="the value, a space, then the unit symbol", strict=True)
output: 420 A
